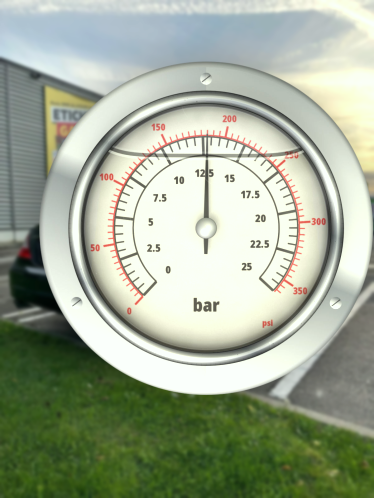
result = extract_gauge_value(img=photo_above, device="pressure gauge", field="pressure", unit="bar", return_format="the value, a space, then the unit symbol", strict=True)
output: 12.75 bar
